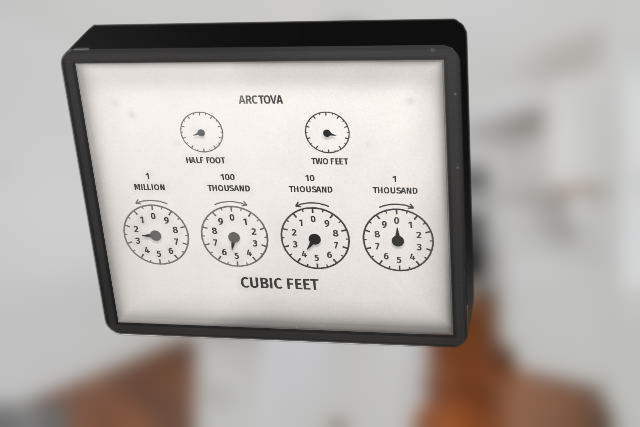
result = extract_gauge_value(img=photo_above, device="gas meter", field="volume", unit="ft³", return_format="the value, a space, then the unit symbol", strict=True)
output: 254000 ft³
